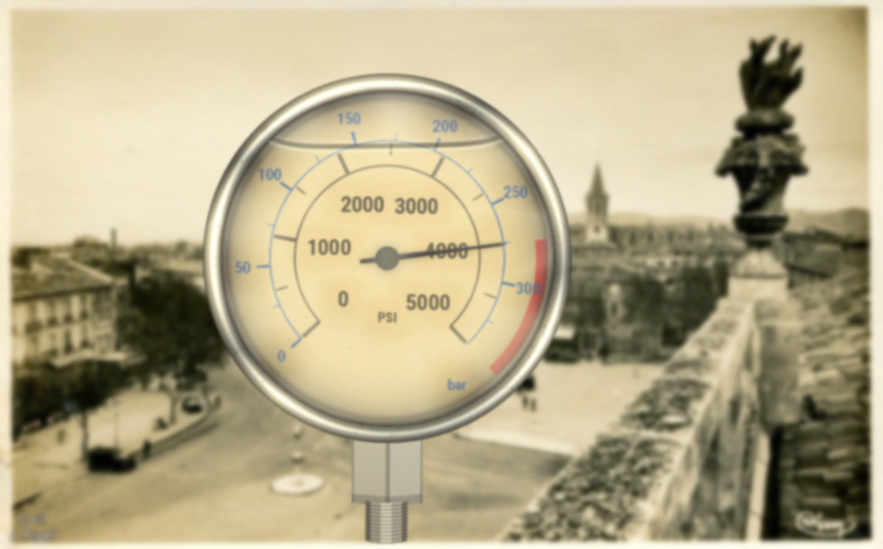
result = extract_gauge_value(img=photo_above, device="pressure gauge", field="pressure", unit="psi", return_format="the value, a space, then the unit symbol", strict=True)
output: 4000 psi
